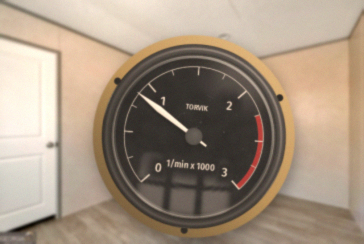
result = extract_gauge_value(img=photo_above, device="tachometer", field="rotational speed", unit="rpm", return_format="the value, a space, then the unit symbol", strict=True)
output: 875 rpm
